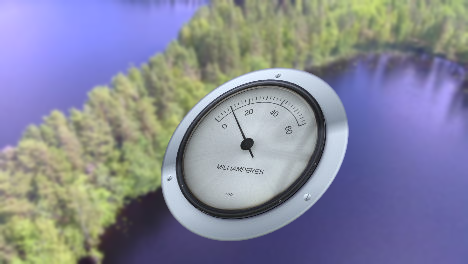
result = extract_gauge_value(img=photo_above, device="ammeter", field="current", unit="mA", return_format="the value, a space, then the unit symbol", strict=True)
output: 10 mA
